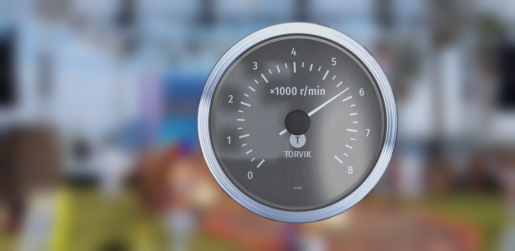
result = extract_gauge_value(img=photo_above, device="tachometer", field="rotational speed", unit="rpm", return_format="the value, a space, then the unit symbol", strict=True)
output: 5750 rpm
